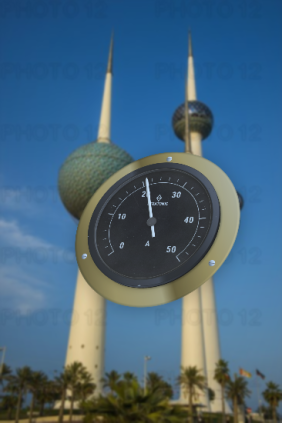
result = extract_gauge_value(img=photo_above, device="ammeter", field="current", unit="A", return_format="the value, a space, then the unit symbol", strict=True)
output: 21 A
